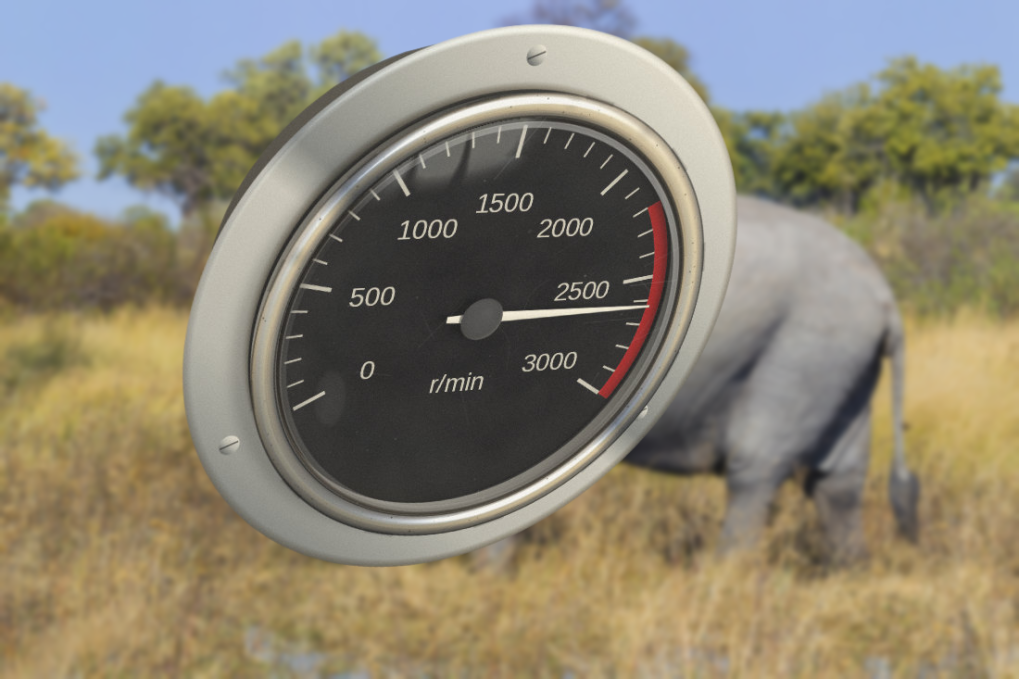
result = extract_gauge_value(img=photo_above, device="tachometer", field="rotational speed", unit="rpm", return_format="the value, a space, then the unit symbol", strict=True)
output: 2600 rpm
